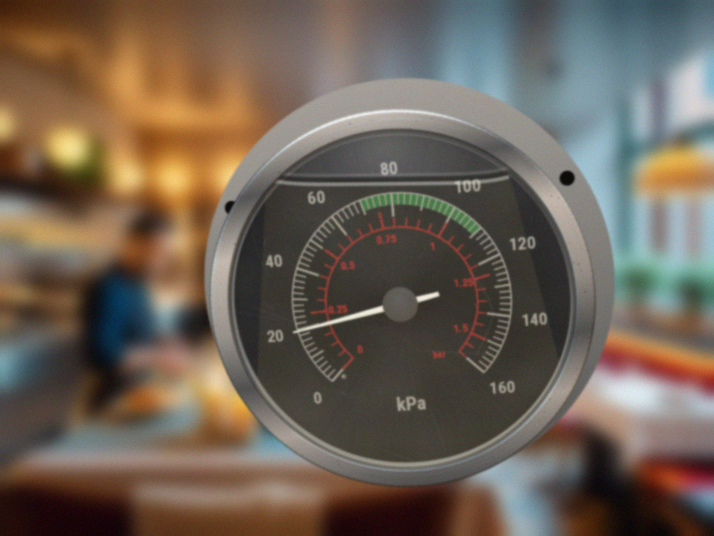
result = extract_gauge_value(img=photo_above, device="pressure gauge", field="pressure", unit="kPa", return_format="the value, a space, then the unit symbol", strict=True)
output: 20 kPa
